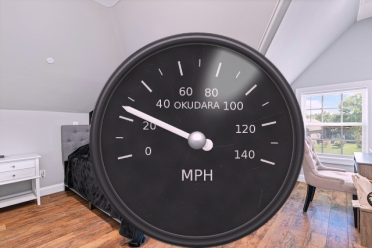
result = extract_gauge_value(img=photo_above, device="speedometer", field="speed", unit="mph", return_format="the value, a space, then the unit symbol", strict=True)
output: 25 mph
